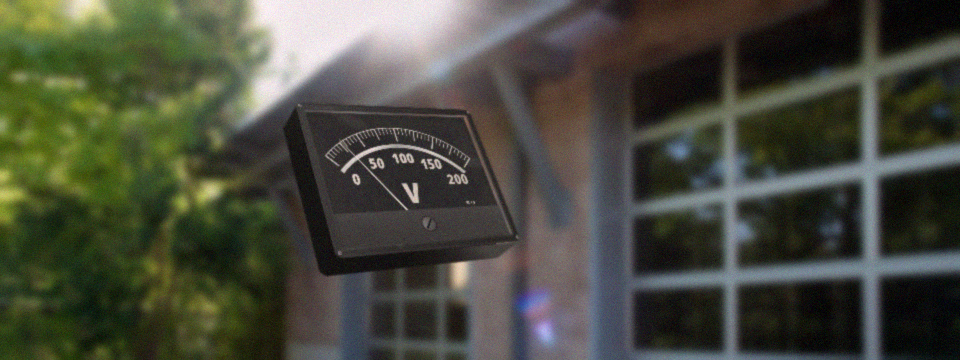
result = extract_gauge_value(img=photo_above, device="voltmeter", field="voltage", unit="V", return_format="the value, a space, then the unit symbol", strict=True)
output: 25 V
